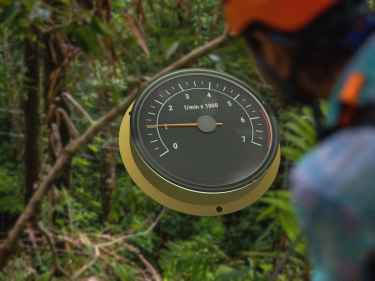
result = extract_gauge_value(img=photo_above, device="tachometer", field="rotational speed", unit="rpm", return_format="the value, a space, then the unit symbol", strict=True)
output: 1000 rpm
